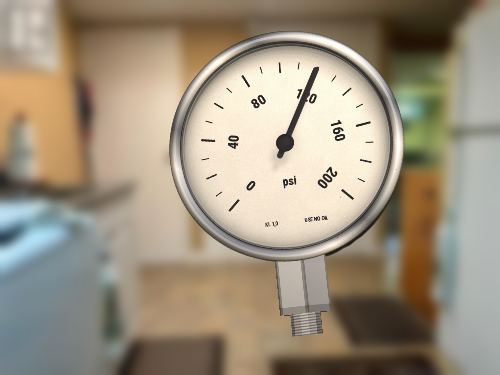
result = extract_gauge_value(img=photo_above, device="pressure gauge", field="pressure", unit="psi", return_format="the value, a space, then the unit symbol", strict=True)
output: 120 psi
